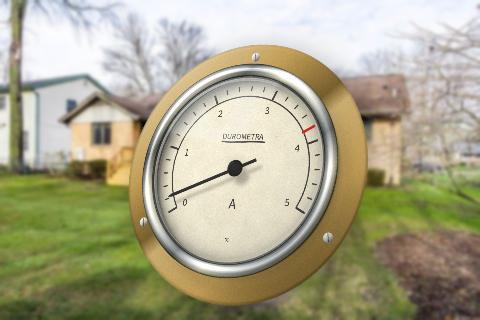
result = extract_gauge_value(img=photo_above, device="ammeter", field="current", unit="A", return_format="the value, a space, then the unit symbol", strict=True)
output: 0.2 A
